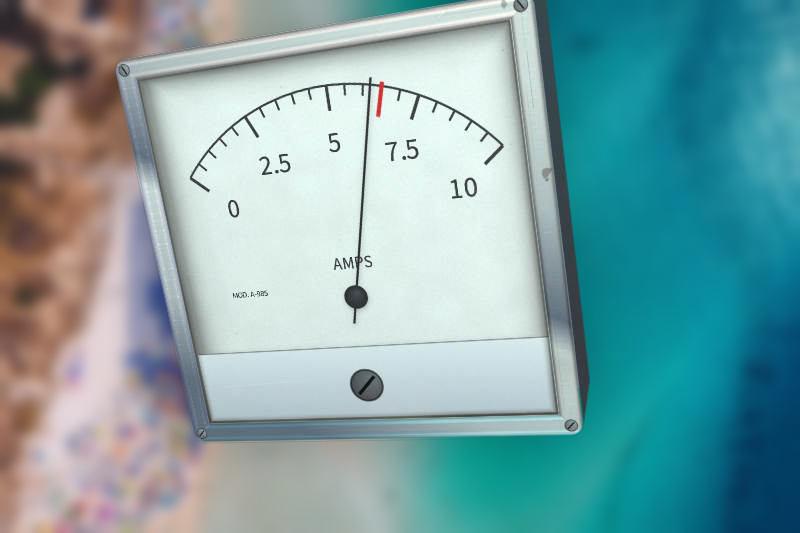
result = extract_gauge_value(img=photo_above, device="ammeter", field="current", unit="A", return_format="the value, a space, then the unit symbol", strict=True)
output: 6.25 A
